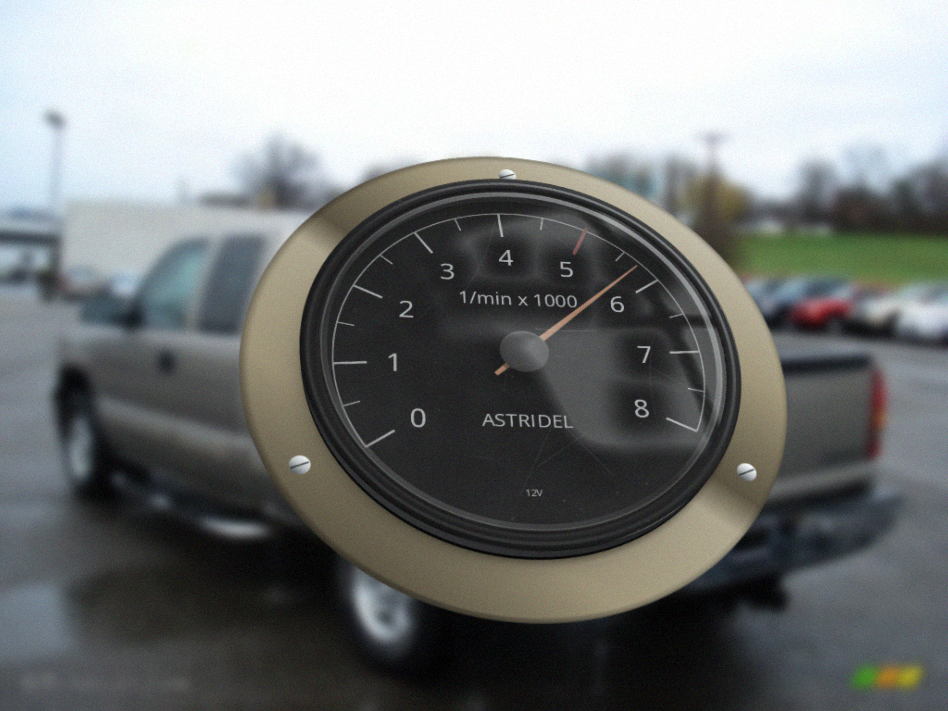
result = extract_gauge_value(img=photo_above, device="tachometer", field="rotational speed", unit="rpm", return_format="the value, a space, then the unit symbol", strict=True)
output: 5750 rpm
